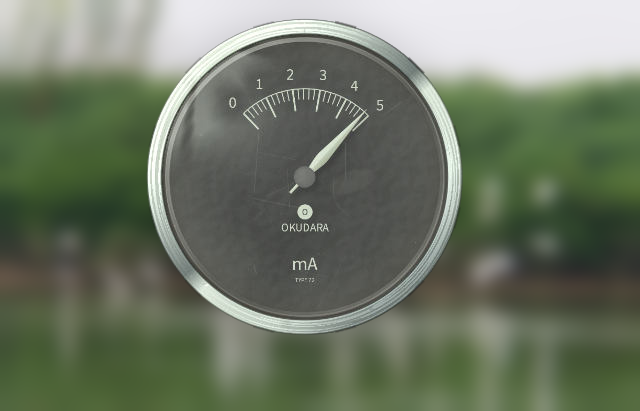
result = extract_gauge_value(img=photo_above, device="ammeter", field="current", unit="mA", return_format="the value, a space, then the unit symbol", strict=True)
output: 4.8 mA
